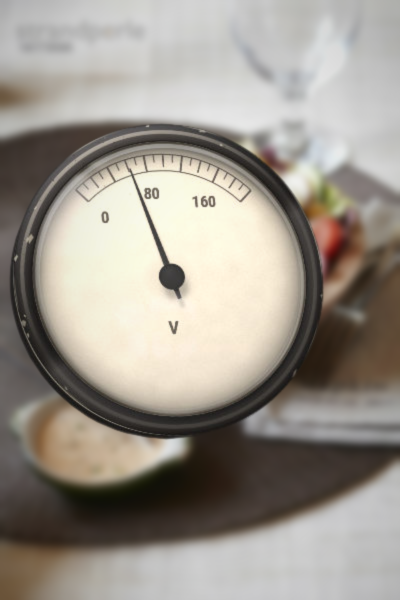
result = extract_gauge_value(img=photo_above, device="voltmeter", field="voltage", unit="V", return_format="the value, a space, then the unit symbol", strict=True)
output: 60 V
